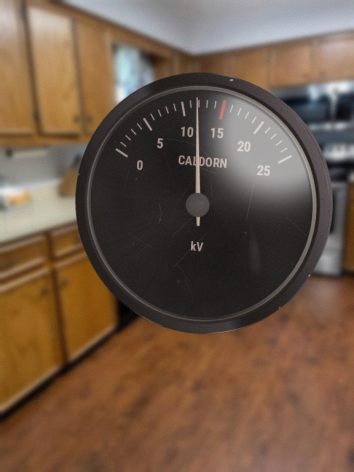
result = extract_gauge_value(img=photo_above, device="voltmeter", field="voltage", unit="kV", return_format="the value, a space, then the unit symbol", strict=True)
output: 12 kV
